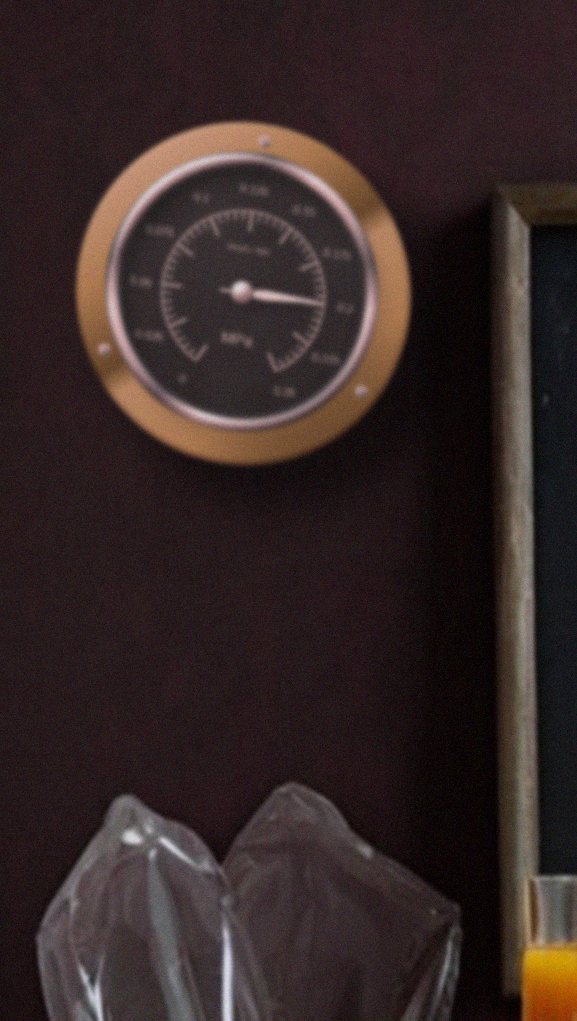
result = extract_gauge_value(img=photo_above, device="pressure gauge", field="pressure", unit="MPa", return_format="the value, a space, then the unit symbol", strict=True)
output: 0.2 MPa
